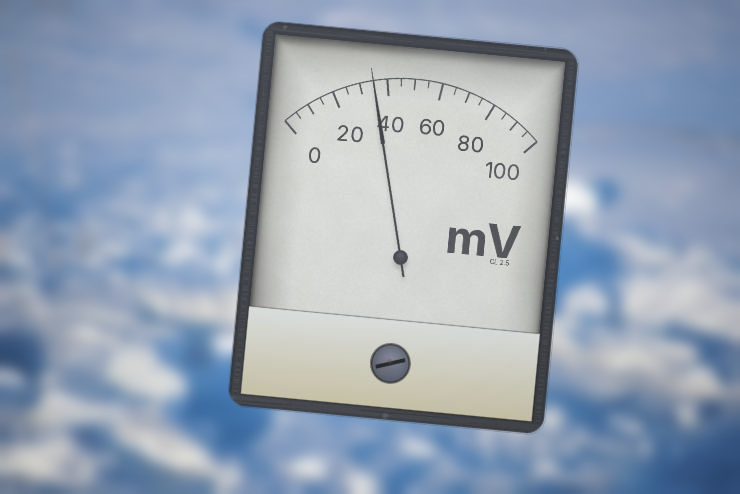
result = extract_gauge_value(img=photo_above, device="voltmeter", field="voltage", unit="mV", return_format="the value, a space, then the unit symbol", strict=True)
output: 35 mV
